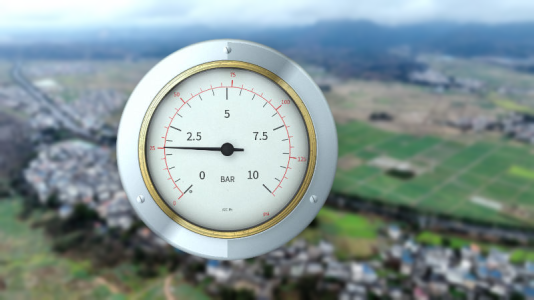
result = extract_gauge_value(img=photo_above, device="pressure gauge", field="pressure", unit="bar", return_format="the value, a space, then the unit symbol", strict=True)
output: 1.75 bar
